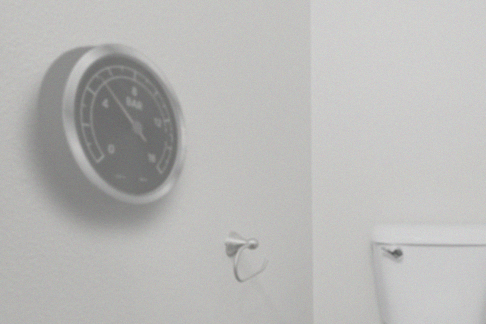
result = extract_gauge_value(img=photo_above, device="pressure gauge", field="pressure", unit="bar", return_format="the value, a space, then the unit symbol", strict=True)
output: 5 bar
